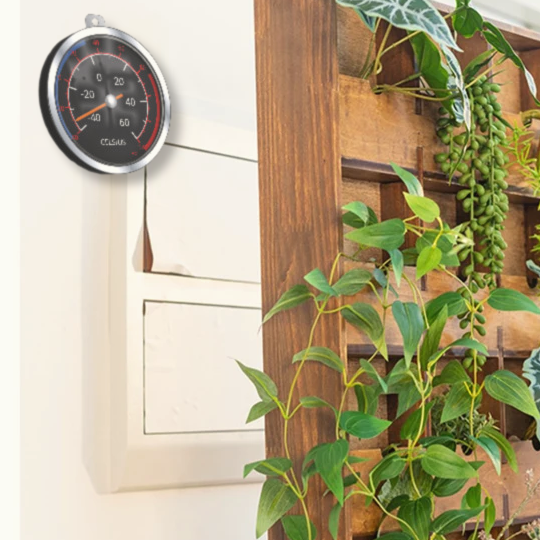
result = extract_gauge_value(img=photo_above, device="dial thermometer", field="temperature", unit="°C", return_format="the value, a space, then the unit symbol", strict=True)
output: -35 °C
